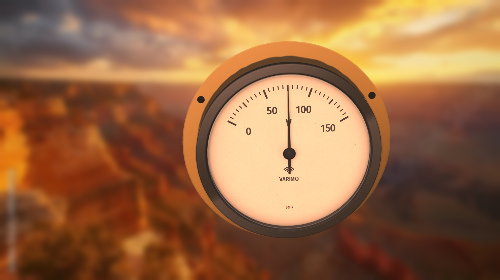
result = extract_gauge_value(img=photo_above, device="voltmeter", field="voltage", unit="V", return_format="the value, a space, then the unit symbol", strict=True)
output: 75 V
